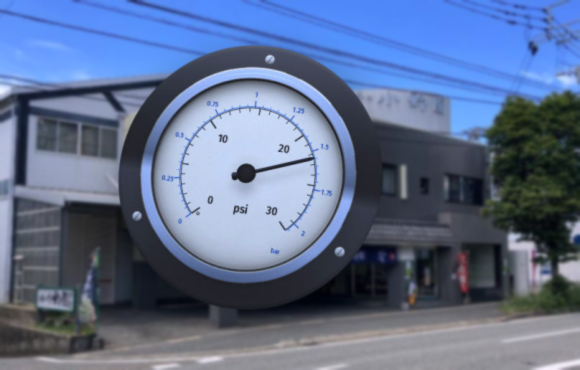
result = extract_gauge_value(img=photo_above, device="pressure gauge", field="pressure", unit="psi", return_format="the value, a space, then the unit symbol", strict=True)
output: 22.5 psi
